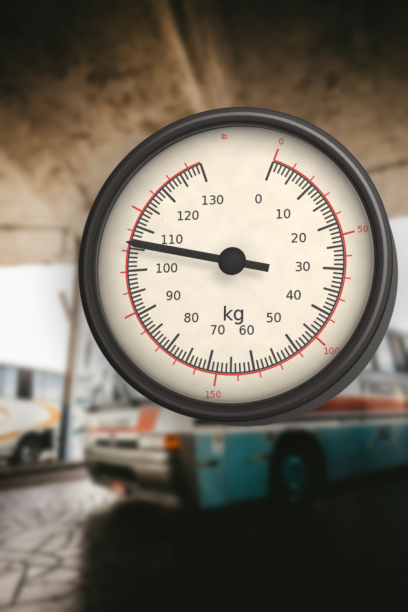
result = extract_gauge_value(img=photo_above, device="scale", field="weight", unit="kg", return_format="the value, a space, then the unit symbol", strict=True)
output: 106 kg
